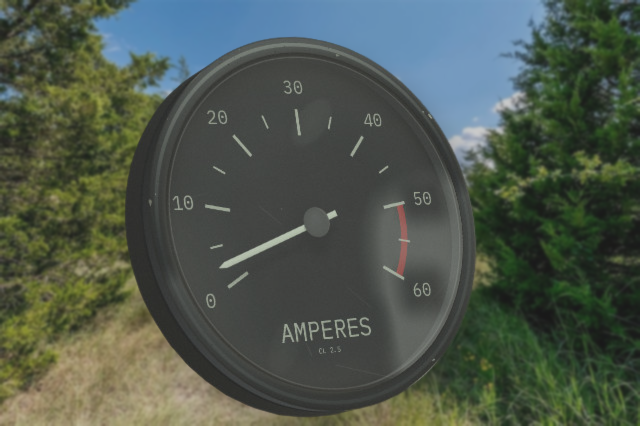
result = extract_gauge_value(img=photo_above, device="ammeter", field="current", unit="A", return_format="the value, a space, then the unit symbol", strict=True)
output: 2.5 A
